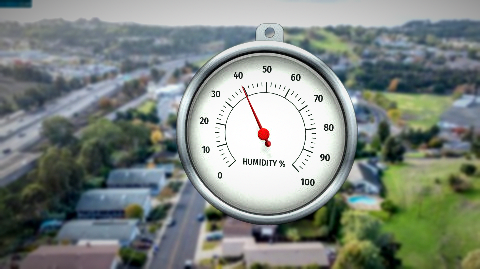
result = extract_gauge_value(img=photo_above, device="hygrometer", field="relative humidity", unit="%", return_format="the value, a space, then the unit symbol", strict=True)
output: 40 %
